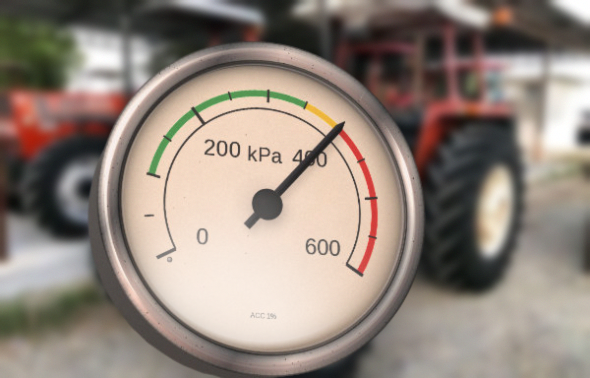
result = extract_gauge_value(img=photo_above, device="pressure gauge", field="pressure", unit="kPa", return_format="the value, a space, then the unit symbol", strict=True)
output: 400 kPa
